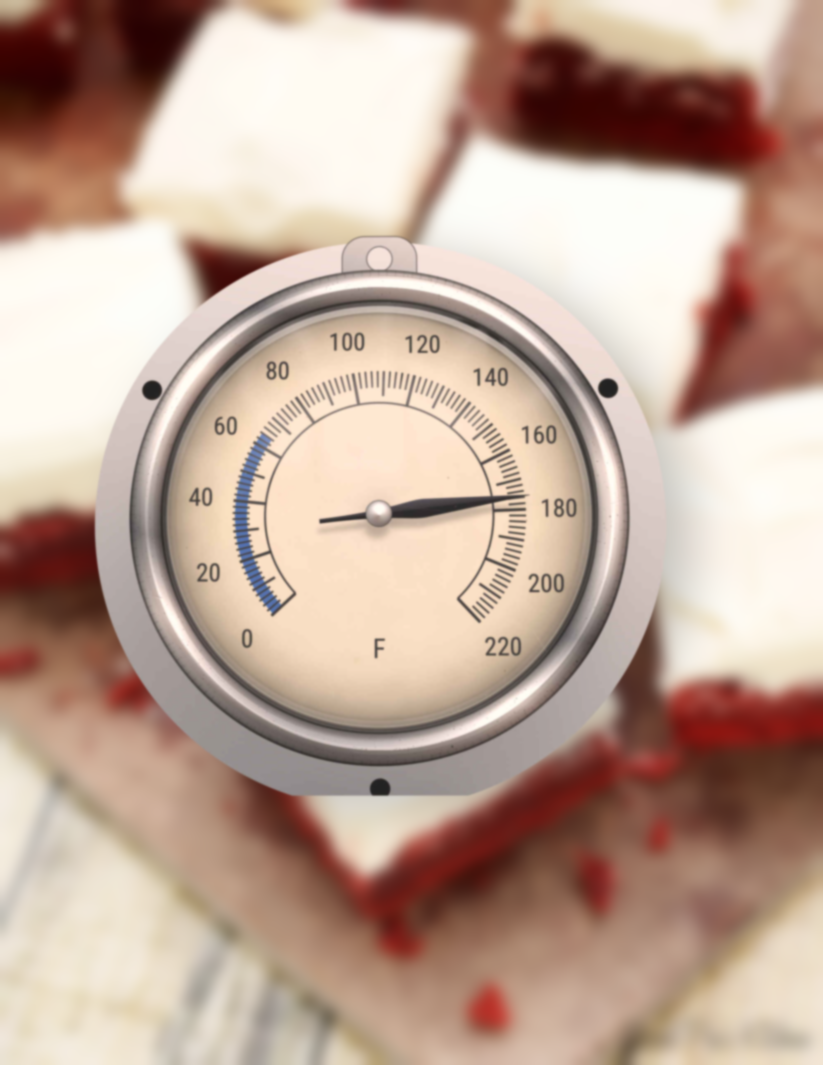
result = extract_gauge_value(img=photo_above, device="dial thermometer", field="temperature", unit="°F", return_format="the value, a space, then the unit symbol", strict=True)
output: 176 °F
